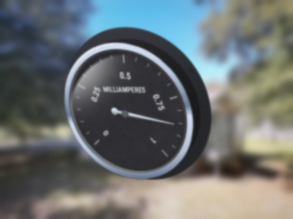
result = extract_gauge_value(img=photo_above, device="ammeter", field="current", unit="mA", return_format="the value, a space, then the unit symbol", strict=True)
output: 0.85 mA
